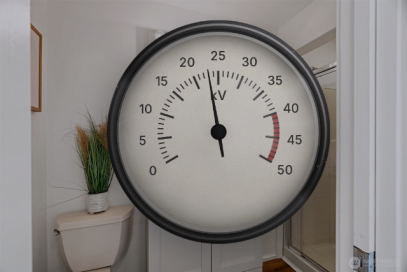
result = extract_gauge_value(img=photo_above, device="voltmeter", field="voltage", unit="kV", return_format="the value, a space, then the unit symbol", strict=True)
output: 23 kV
